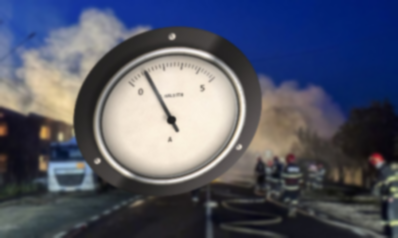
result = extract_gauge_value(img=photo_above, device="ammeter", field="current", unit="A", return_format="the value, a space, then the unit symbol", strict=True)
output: 1 A
